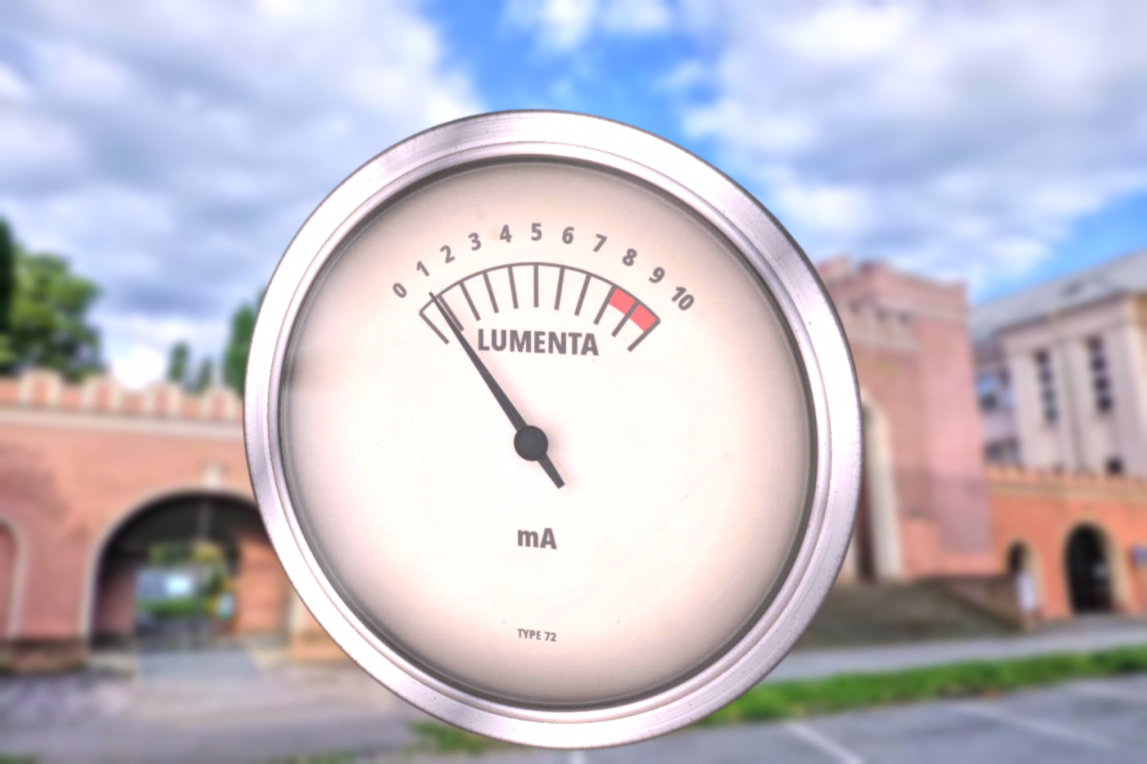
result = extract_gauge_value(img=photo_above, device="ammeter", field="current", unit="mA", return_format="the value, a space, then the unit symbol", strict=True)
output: 1 mA
